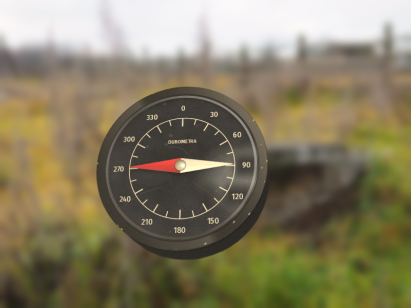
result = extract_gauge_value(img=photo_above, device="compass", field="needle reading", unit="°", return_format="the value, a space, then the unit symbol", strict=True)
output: 270 °
